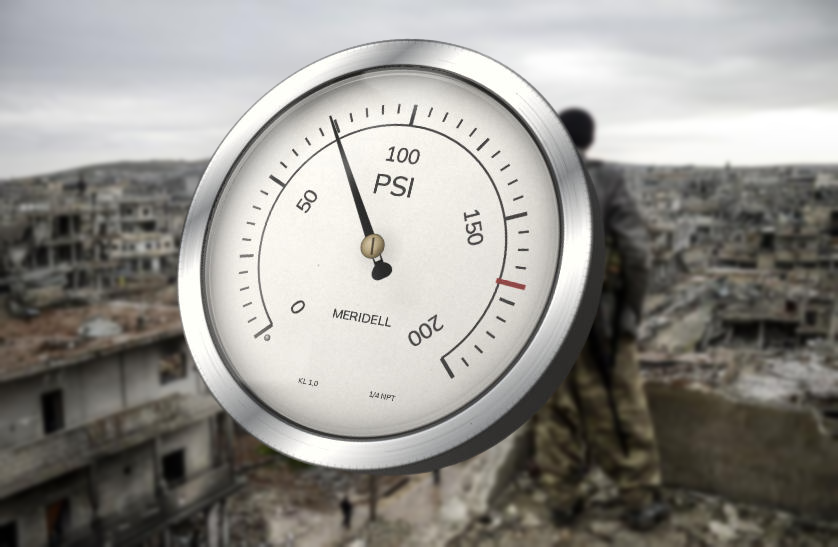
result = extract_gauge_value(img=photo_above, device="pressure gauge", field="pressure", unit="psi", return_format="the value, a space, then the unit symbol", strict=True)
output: 75 psi
